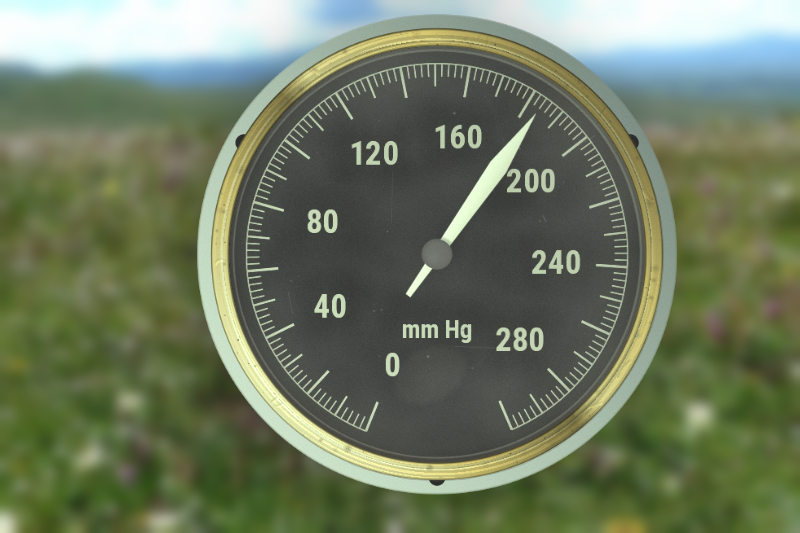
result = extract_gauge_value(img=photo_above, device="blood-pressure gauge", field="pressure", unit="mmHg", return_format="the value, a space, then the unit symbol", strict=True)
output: 184 mmHg
